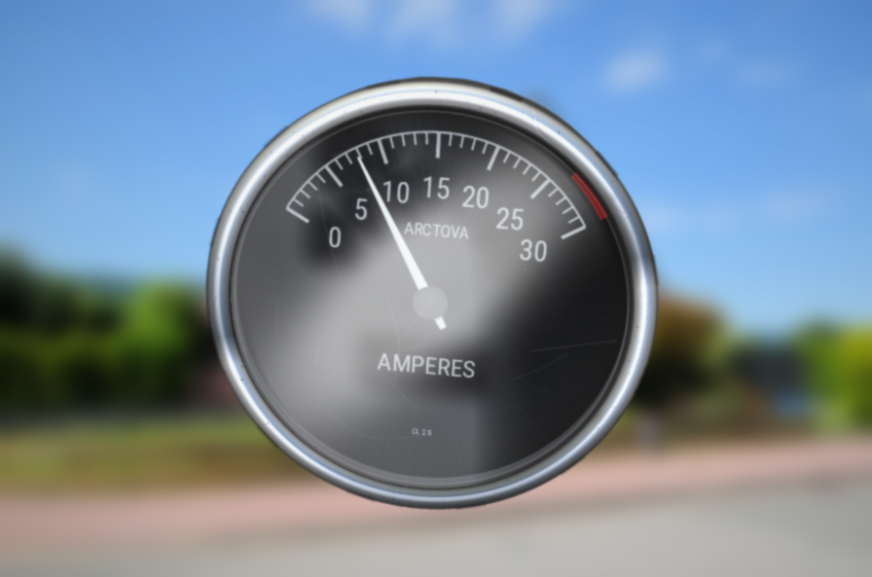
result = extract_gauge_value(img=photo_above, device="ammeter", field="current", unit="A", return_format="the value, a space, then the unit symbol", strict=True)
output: 8 A
